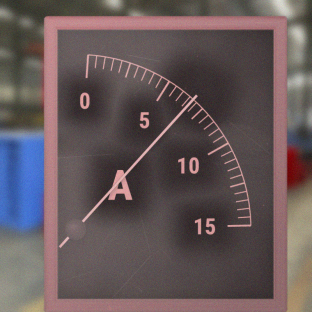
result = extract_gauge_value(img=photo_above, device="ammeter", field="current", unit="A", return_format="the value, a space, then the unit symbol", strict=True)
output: 6.75 A
